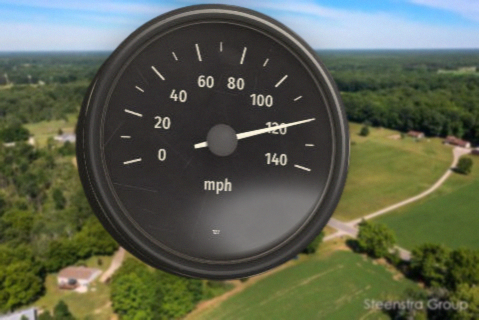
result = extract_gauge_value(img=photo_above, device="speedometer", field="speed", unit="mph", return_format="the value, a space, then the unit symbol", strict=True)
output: 120 mph
